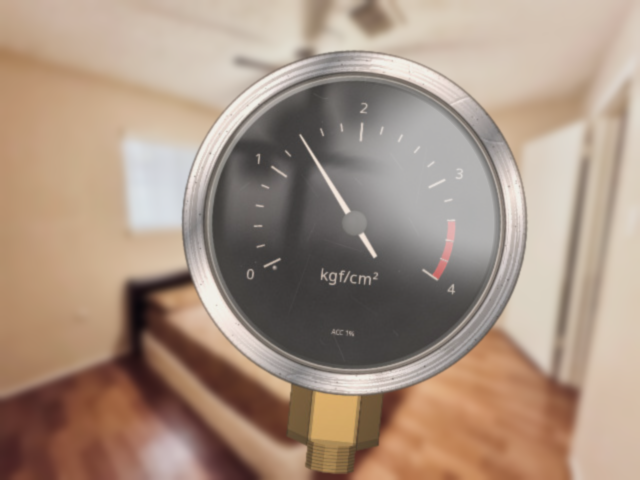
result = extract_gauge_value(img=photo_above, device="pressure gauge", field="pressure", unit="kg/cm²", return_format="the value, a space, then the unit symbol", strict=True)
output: 1.4 kg/cm²
